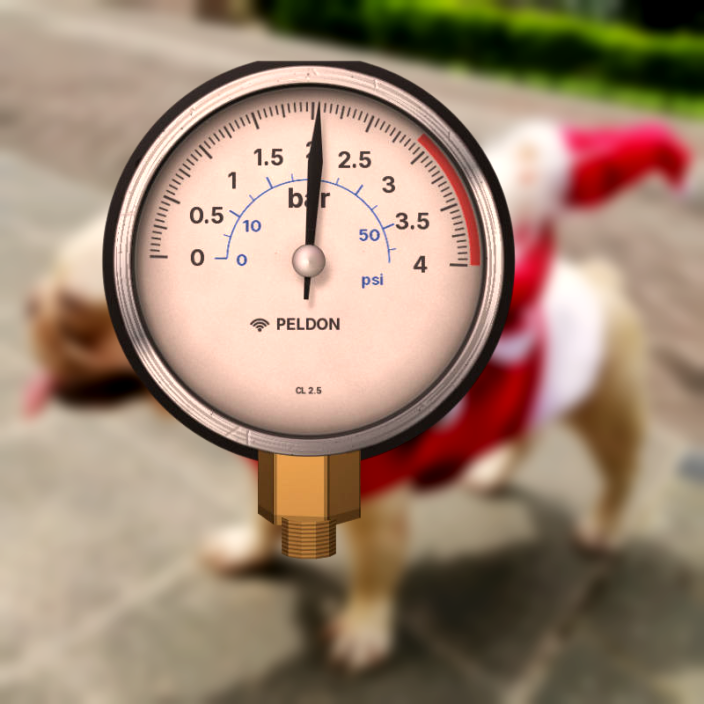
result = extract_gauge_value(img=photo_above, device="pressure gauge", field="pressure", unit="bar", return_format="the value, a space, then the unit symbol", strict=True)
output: 2.05 bar
